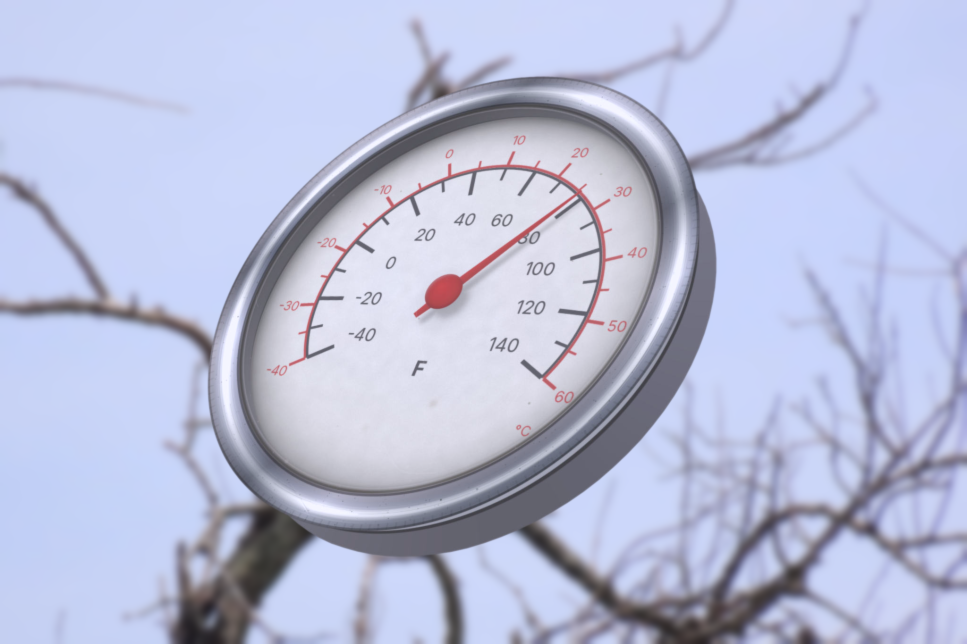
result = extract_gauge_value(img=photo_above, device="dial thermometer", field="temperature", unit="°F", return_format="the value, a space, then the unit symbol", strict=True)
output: 80 °F
